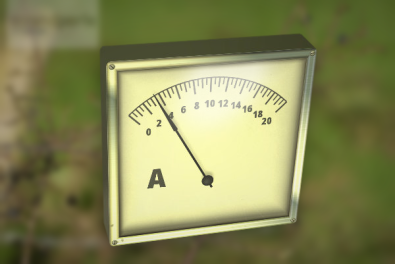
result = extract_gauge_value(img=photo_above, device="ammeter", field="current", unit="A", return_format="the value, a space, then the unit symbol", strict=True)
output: 3.5 A
